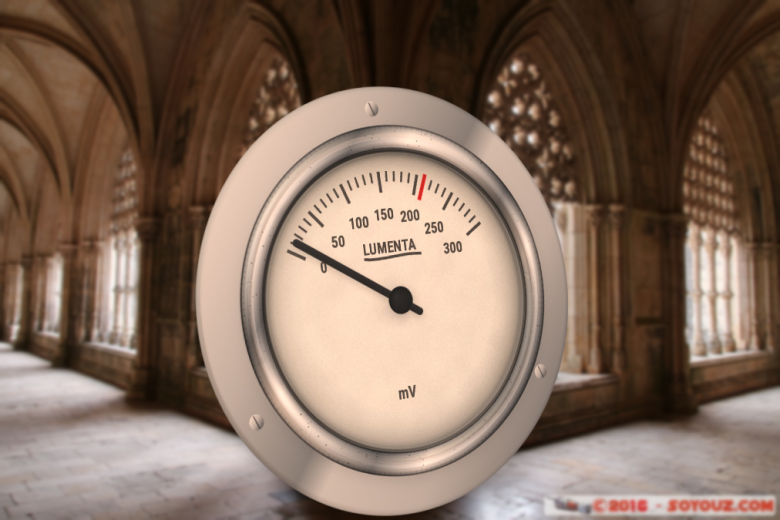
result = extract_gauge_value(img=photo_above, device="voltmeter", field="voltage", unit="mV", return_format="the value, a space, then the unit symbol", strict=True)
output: 10 mV
